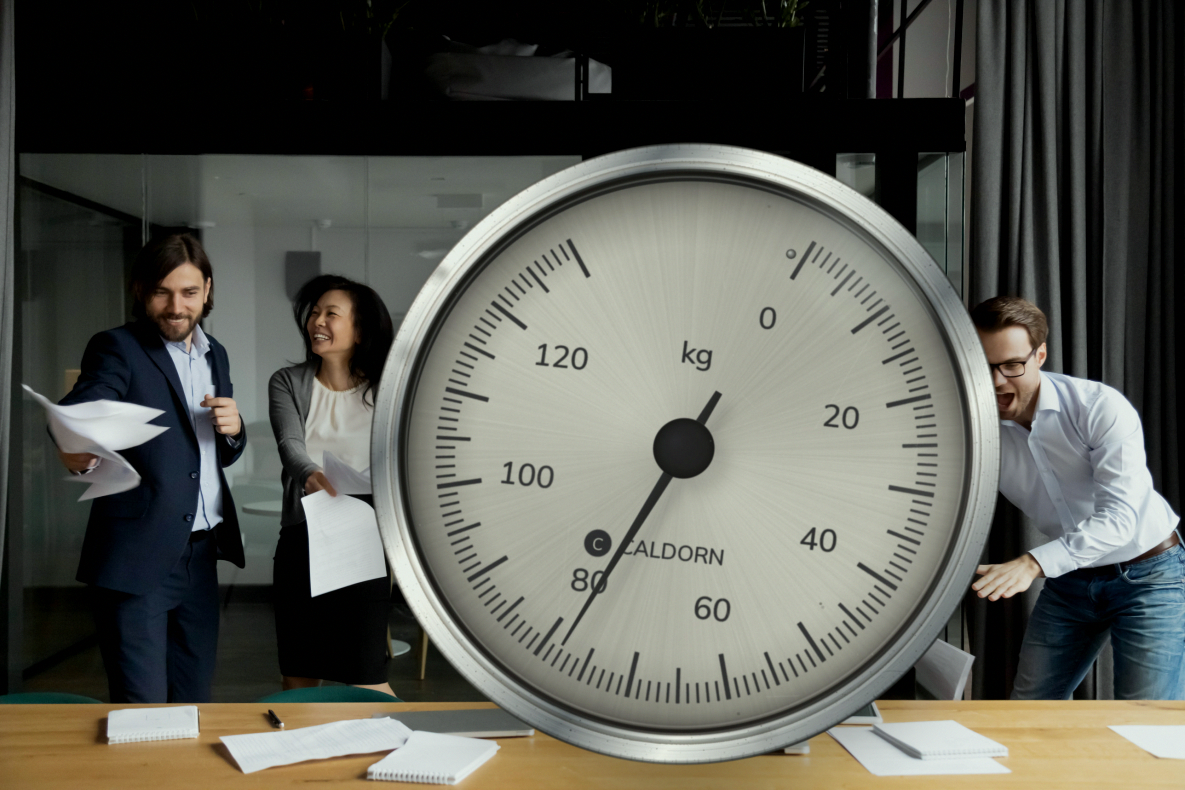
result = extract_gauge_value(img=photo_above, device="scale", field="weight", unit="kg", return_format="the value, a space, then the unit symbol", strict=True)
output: 78 kg
